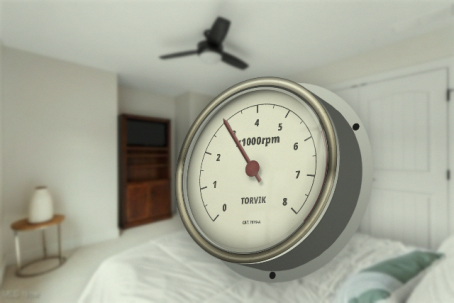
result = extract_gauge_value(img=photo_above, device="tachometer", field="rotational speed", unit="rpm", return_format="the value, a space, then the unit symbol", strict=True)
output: 3000 rpm
